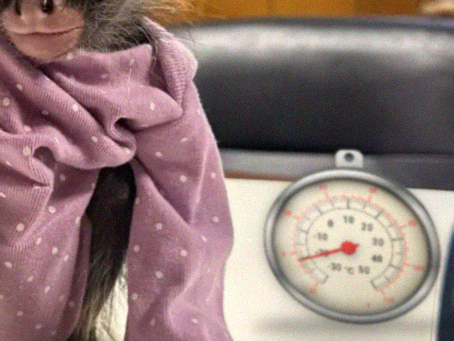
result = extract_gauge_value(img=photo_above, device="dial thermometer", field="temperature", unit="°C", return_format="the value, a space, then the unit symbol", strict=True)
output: -20 °C
